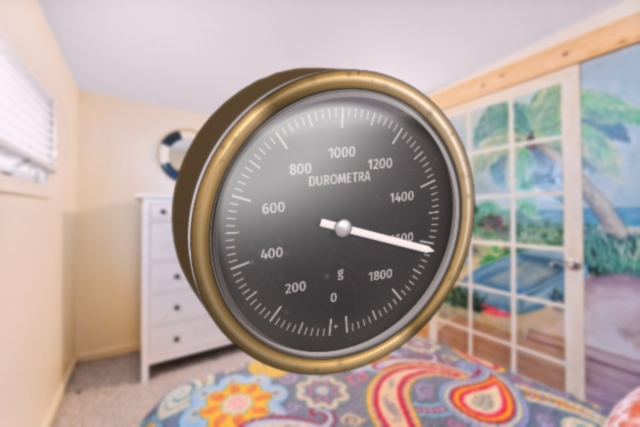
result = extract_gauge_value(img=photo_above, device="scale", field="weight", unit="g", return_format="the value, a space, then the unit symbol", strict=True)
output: 1620 g
